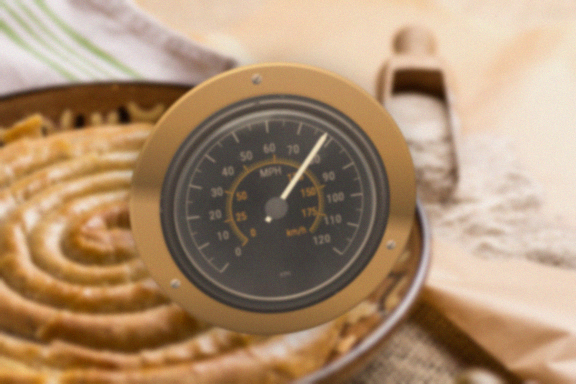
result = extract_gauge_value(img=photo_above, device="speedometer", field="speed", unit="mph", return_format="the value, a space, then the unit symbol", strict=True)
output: 77.5 mph
